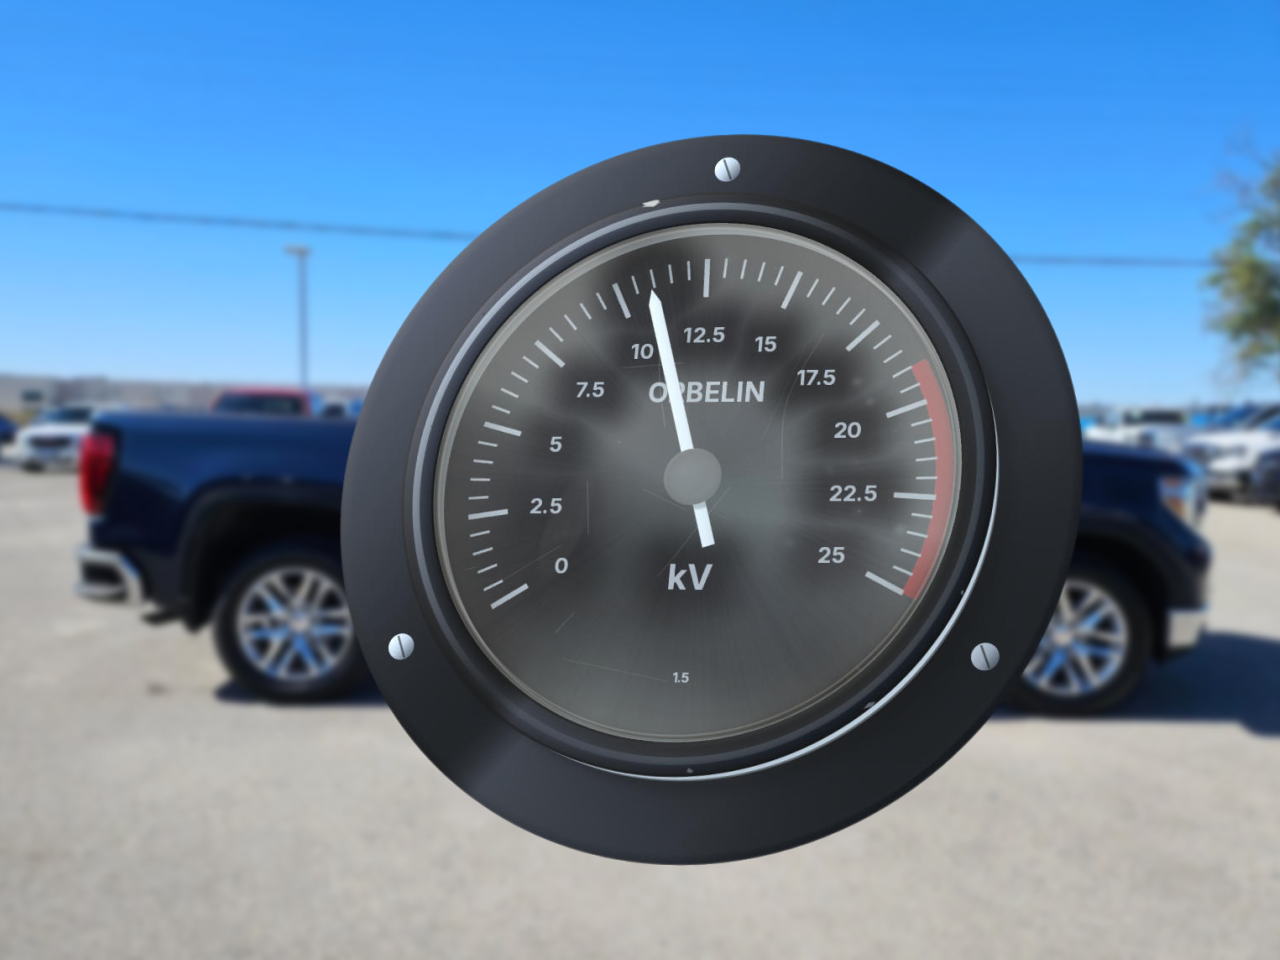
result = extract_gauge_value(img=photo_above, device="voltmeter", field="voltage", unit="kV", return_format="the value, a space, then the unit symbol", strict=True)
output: 11 kV
